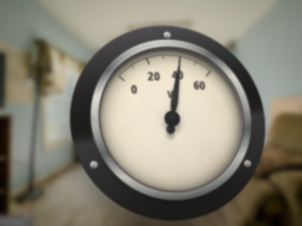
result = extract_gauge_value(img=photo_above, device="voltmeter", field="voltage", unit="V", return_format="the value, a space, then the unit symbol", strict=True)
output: 40 V
